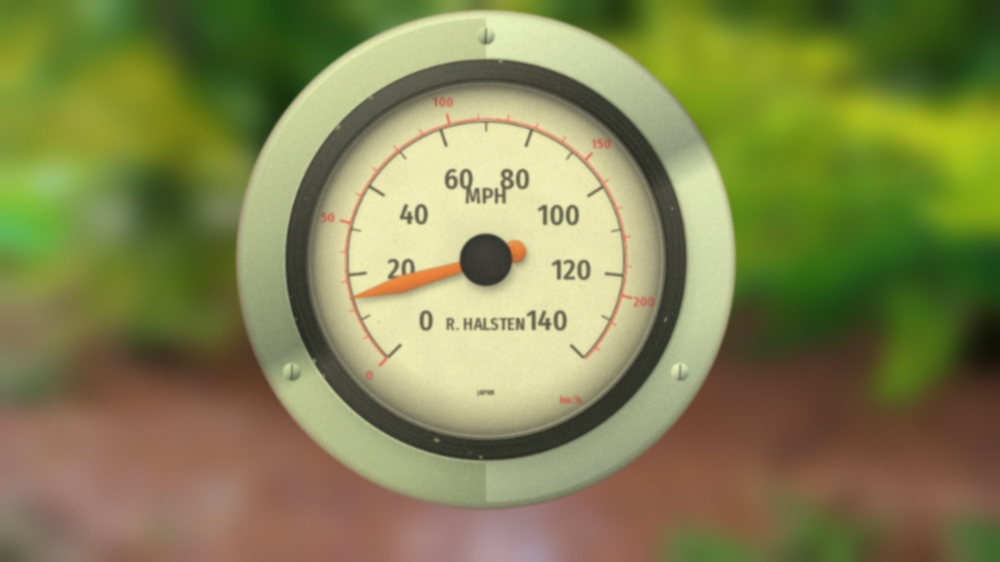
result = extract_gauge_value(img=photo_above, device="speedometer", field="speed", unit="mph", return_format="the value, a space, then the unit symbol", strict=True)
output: 15 mph
